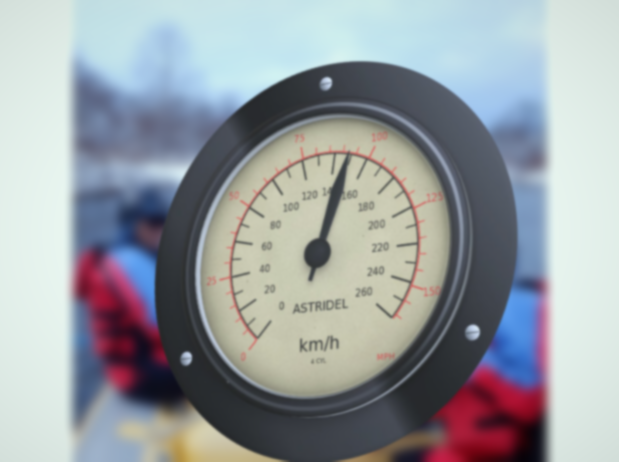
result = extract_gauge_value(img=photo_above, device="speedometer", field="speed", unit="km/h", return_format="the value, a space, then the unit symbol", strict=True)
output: 150 km/h
